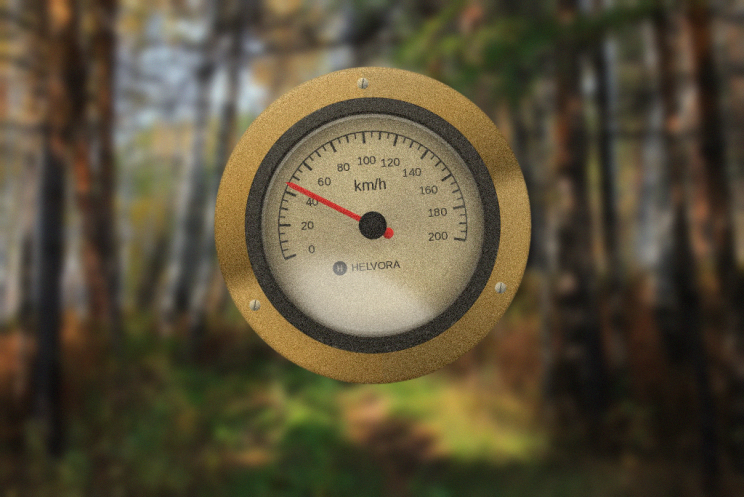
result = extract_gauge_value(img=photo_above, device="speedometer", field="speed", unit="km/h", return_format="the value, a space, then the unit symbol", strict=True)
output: 45 km/h
